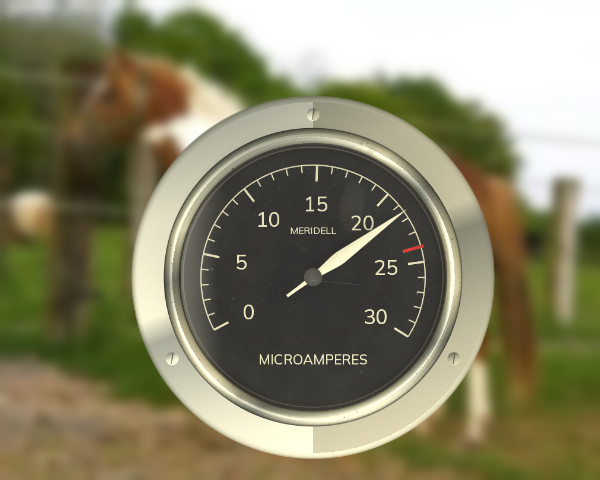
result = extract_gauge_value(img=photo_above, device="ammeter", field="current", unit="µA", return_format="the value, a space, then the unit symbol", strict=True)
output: 21.5 µA
